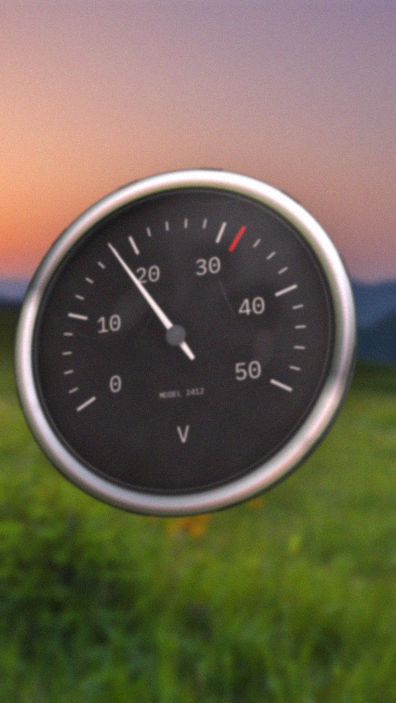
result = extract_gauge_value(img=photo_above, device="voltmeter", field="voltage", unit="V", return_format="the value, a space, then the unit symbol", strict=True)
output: 18 V
